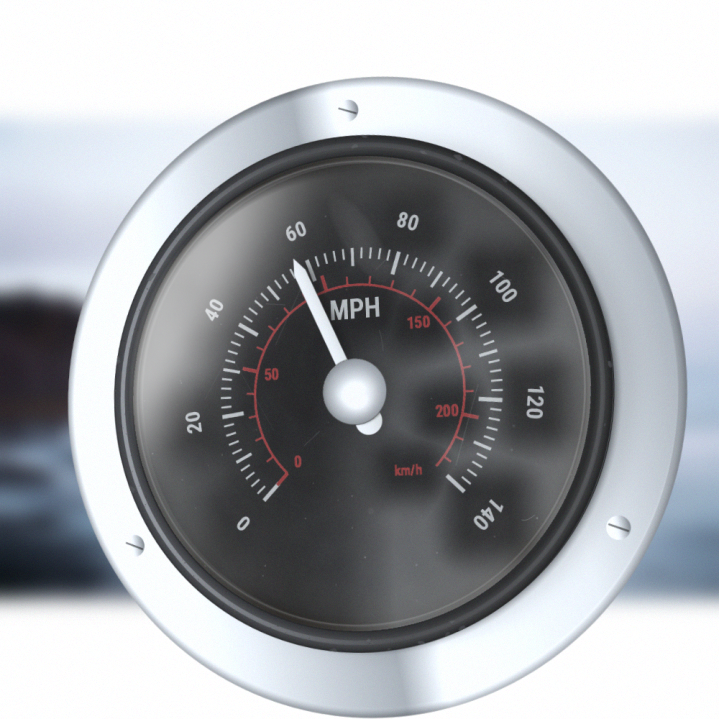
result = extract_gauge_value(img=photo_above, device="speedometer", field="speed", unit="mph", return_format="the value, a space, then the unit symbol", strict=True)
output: 58 mph
